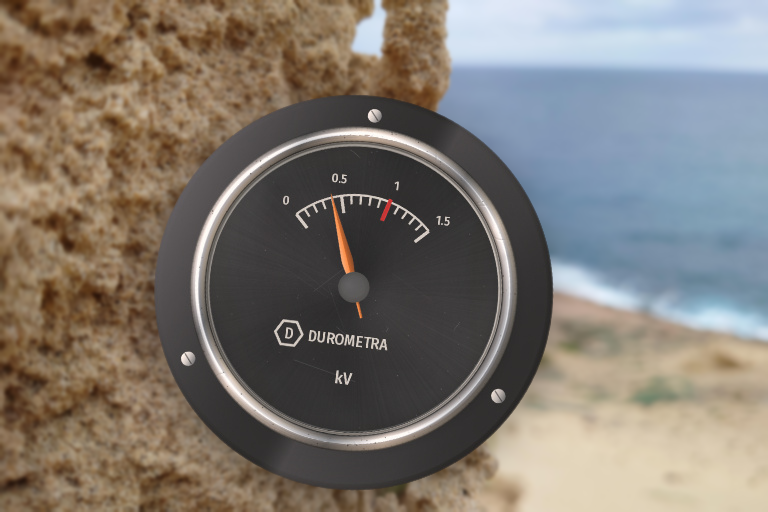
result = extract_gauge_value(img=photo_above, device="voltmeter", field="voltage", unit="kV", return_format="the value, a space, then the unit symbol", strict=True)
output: 0.4 kV
